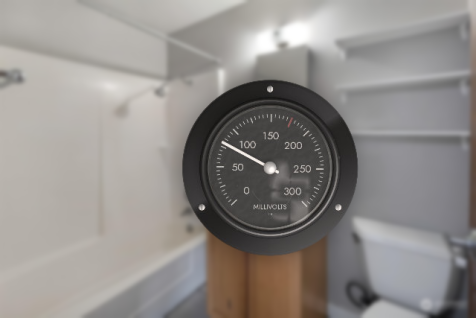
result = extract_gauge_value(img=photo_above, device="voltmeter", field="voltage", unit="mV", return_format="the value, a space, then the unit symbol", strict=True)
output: 80 mV
